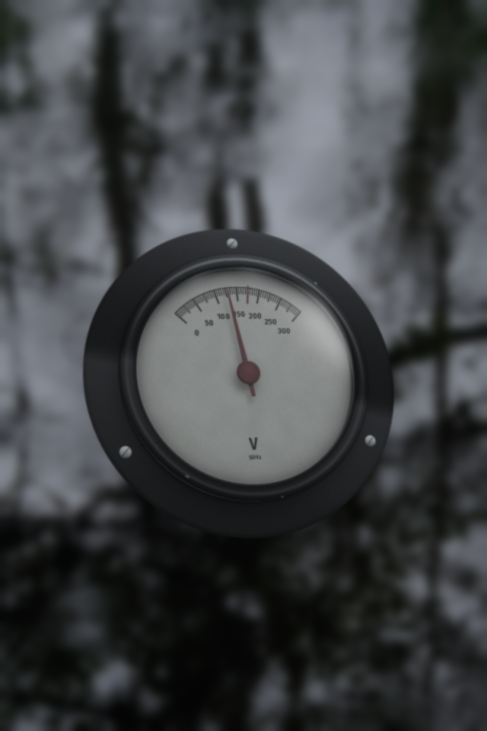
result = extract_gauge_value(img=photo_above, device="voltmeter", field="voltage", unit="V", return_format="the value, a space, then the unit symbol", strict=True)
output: 125 V
